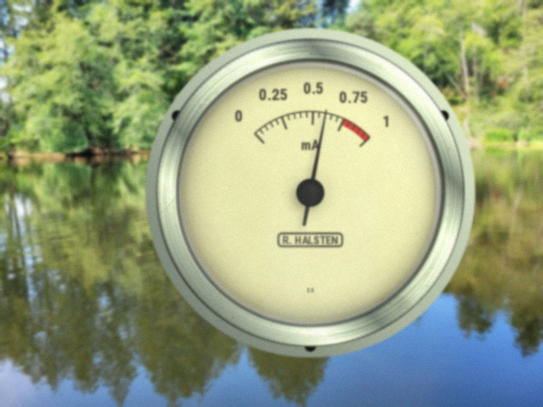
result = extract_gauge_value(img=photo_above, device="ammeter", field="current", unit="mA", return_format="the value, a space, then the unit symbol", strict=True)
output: 0.6 mA
